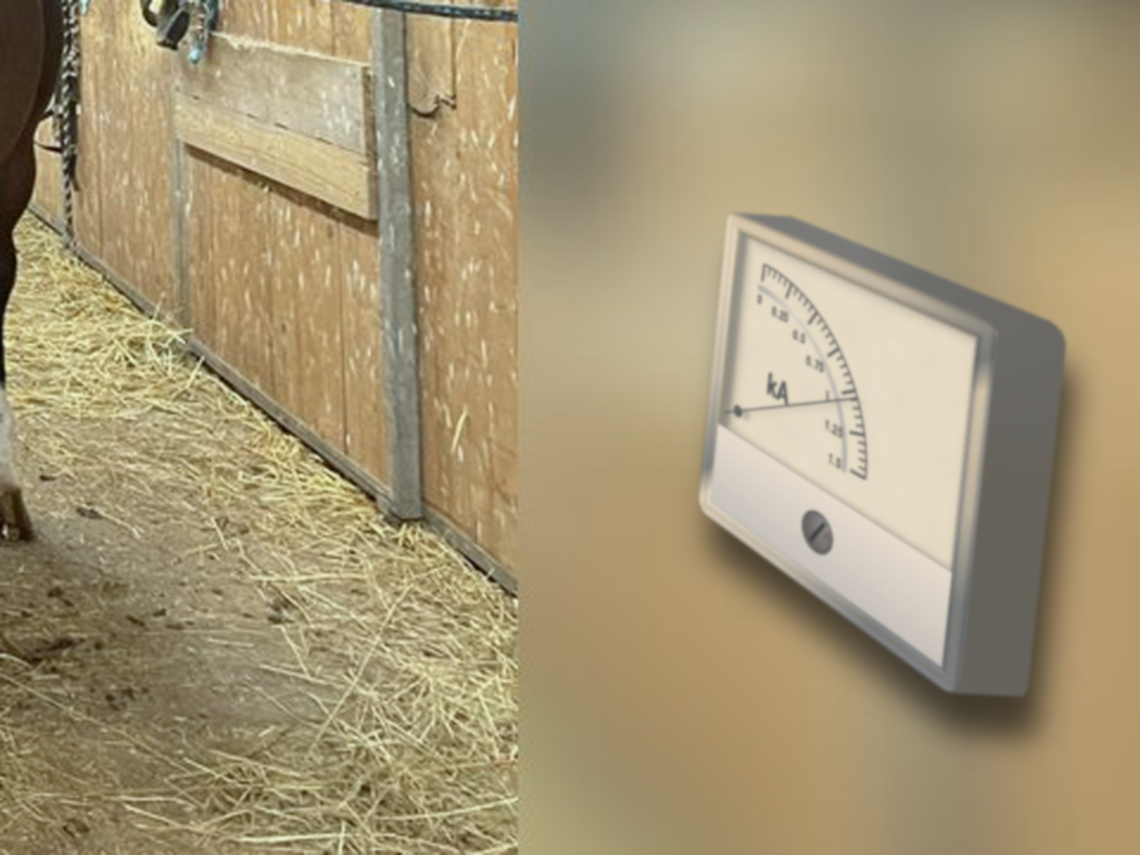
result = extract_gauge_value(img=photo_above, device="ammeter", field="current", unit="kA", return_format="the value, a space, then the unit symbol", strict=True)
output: 1.05 kA
